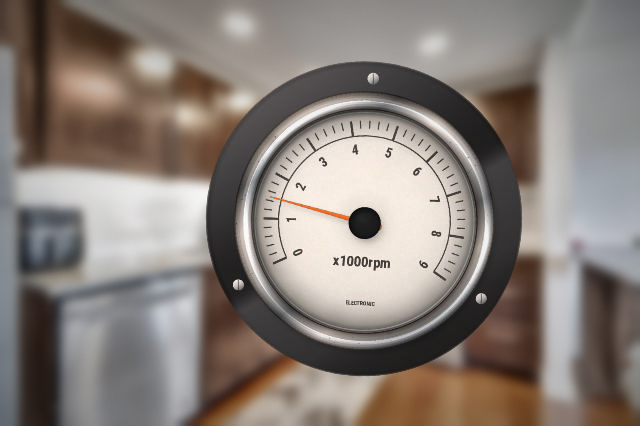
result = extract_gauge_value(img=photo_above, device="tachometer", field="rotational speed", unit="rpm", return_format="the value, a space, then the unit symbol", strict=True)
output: 1500 rpm
